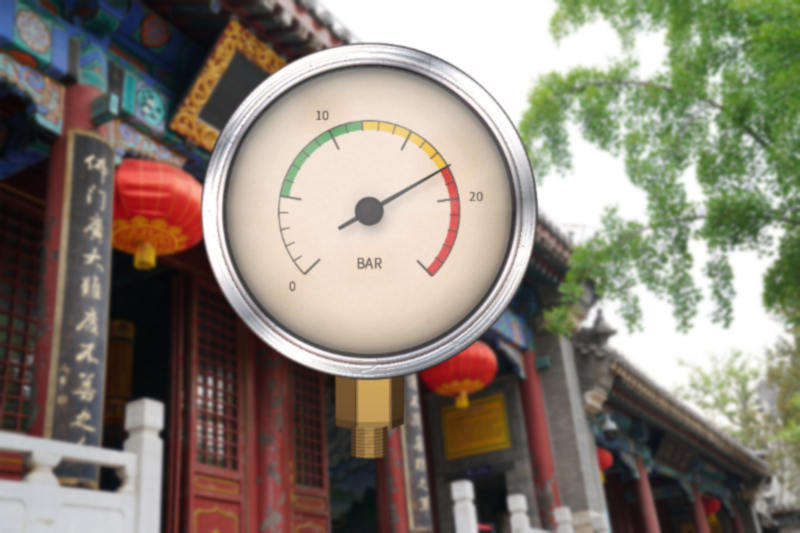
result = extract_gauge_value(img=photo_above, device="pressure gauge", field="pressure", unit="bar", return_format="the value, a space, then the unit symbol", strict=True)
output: 18 bar
